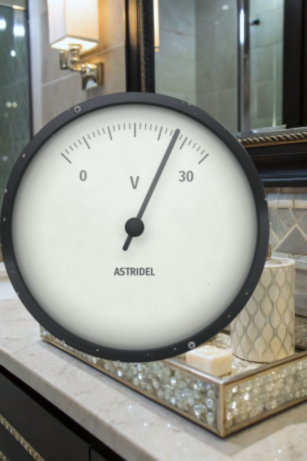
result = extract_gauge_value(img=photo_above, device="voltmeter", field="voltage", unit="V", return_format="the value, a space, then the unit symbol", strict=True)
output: 23 V
